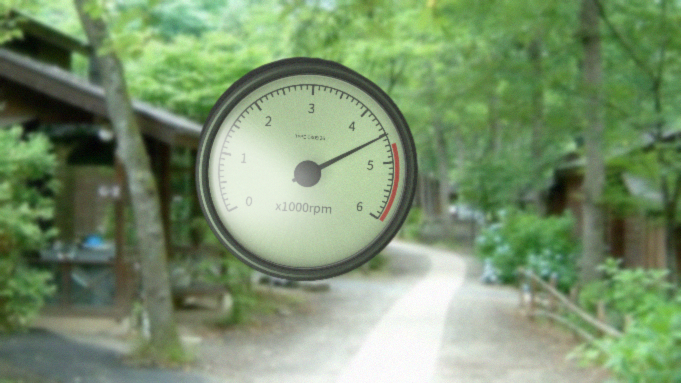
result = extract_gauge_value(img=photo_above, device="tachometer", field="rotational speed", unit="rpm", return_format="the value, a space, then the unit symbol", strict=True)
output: 4500 rpm
